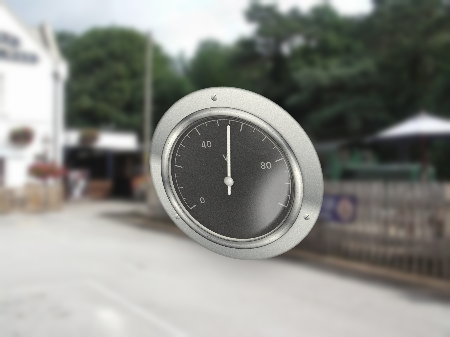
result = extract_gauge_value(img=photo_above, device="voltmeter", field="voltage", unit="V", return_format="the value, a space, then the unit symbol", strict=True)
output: 55 V
